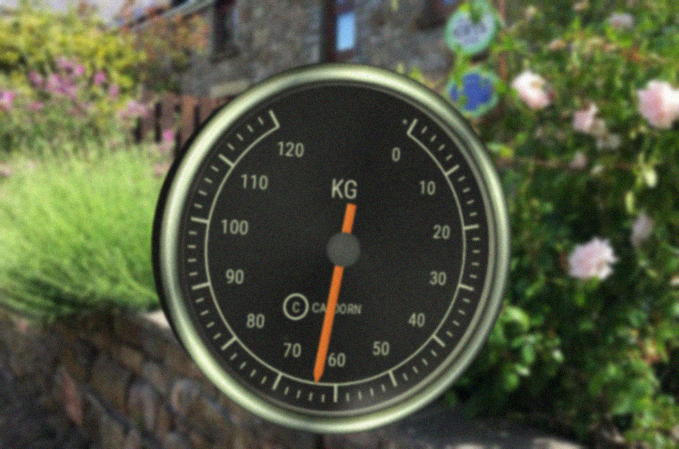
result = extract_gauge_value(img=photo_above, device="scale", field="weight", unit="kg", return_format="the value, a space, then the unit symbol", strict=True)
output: 64 kg
